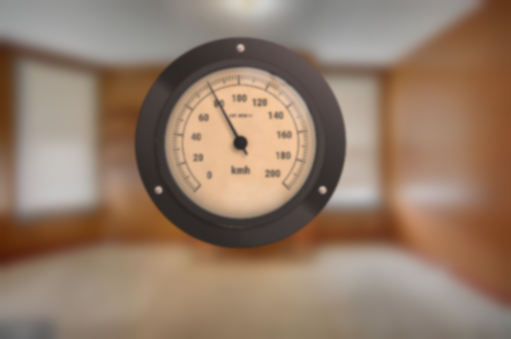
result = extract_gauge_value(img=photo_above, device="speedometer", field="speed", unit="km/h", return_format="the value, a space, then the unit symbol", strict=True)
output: 80 km/h
